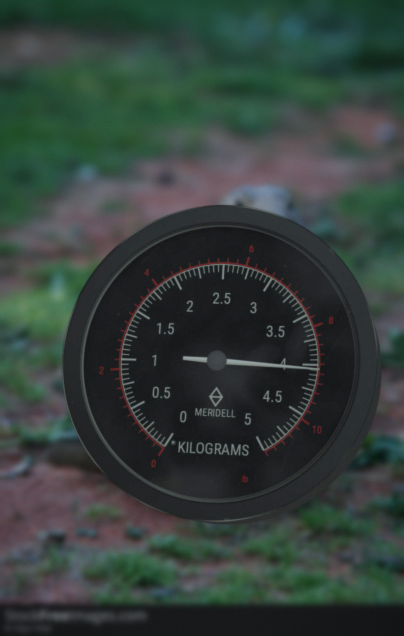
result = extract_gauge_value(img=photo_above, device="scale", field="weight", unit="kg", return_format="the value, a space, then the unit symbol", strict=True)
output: 4.05 kg
